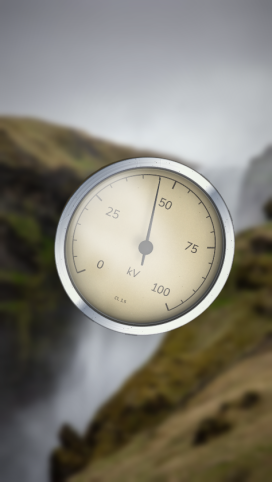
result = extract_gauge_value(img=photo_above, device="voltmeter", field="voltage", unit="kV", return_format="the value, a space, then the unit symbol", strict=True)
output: 45 kV
